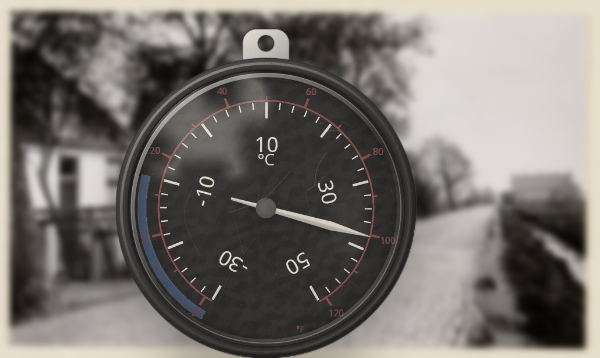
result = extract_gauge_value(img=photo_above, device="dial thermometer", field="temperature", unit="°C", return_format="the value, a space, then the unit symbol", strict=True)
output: 38 °C
